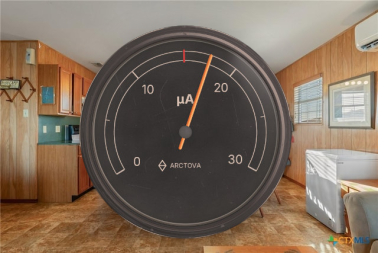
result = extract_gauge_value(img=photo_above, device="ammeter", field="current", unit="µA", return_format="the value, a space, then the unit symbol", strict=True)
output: 17.5 µA
